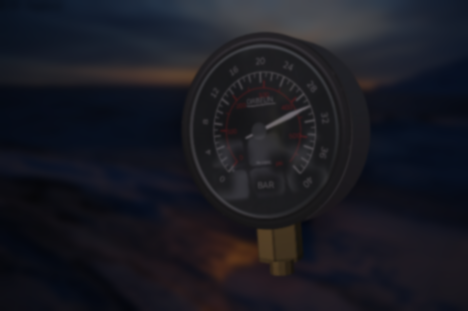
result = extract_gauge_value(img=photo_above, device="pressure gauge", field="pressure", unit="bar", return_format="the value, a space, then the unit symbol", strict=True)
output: 30 bar
